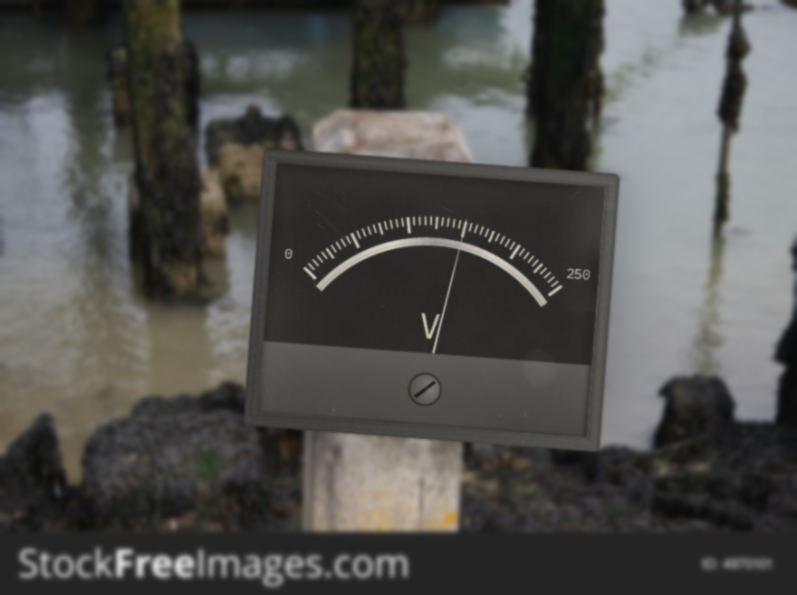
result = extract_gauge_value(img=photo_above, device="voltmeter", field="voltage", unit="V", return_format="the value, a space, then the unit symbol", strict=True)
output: 150 V
